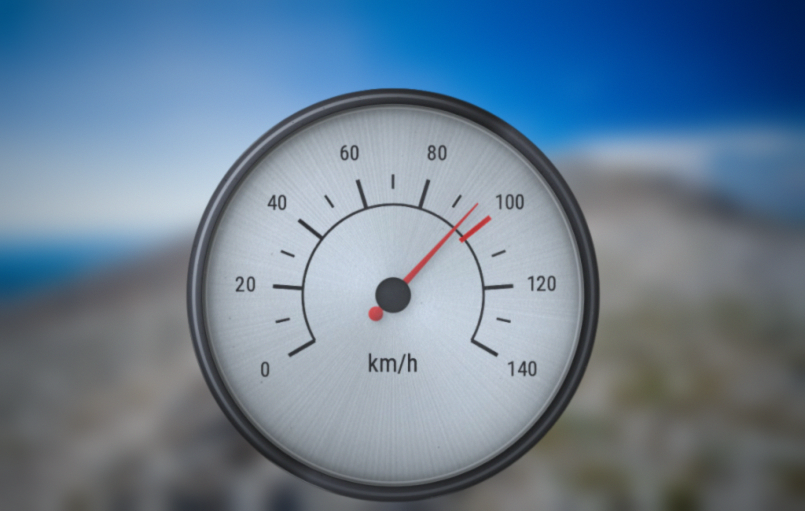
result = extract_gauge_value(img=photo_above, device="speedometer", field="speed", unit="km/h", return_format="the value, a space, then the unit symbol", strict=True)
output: 95 km/h
